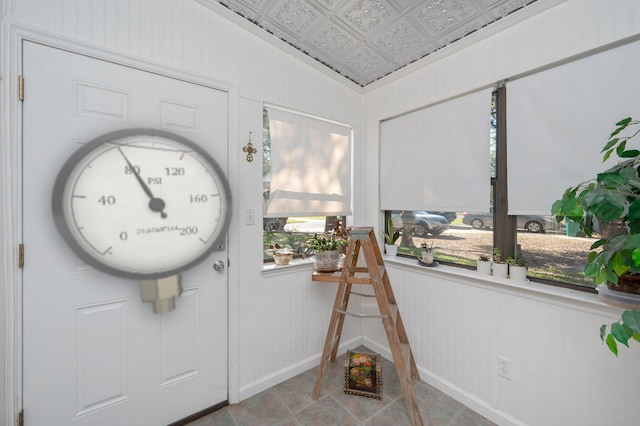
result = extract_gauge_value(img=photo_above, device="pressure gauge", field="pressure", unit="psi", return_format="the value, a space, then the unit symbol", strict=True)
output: 80 psi
